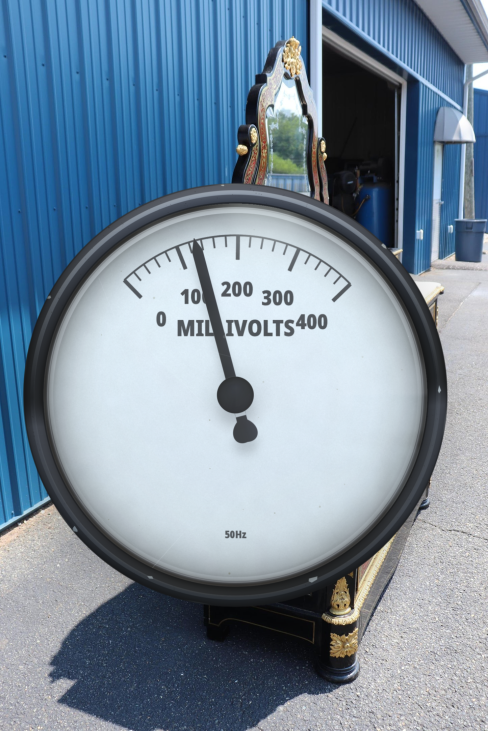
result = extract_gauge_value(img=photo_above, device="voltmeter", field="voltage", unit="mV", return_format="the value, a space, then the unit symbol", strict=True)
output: 130 mV
